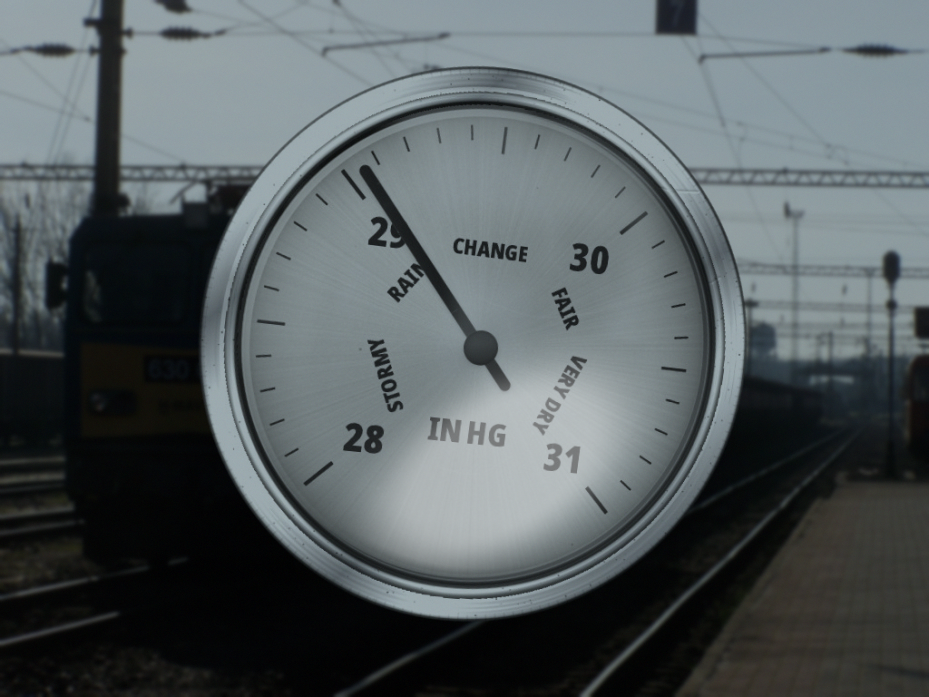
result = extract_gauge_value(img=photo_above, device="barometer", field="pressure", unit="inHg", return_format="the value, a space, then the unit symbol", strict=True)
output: 29.05 inHg
